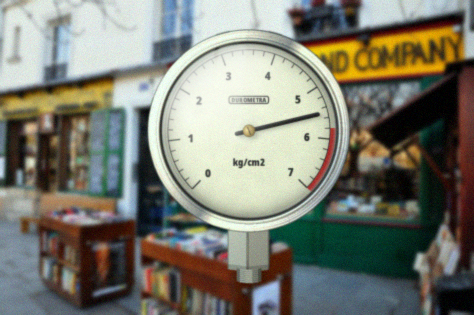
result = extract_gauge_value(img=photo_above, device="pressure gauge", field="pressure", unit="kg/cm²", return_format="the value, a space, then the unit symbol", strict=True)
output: 5.5 kg/cm²
